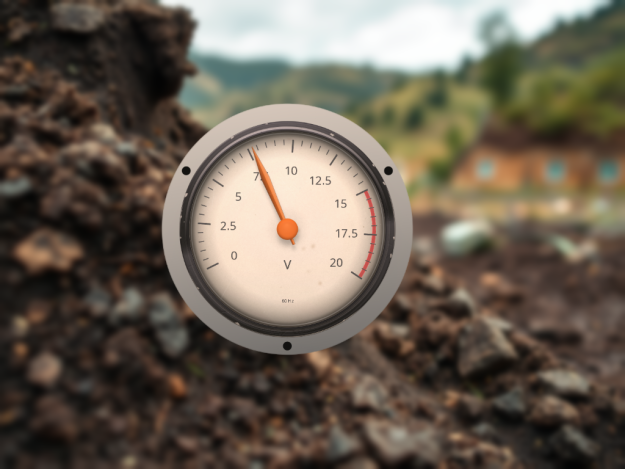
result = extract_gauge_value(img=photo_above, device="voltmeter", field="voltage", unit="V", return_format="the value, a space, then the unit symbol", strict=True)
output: 7.75 V
